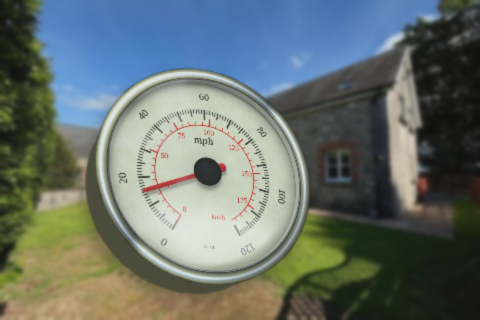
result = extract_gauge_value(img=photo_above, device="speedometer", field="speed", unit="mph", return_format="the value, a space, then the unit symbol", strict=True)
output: 15 mph
